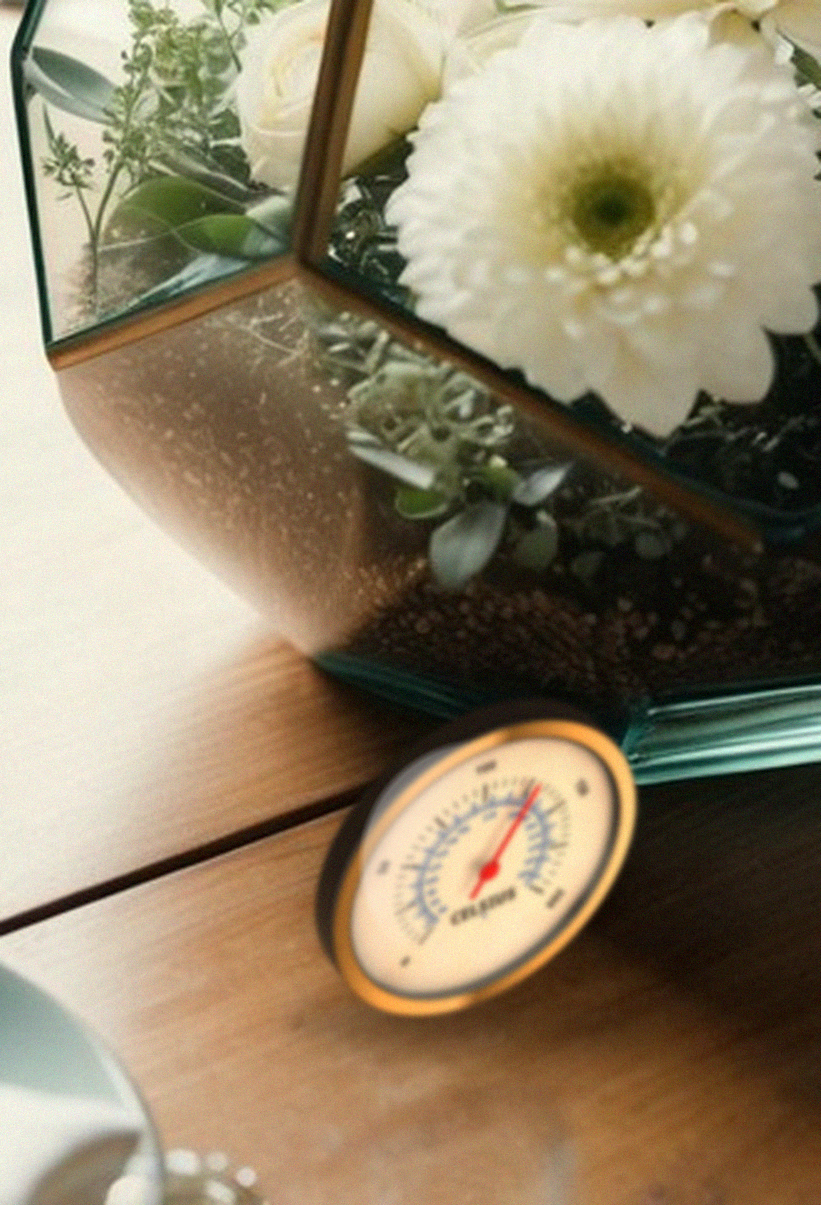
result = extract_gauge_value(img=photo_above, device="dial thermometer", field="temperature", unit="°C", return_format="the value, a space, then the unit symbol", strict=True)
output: 125 °C
